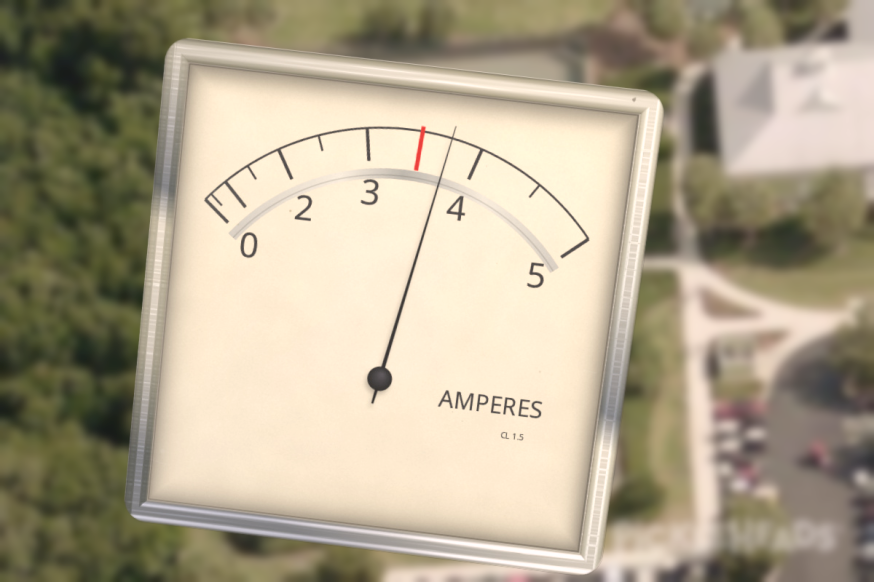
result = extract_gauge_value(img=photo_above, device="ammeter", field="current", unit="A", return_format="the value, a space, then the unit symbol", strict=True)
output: 3.75 A
